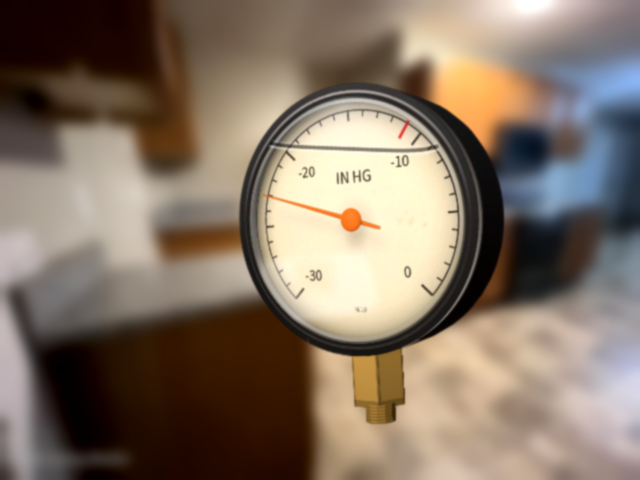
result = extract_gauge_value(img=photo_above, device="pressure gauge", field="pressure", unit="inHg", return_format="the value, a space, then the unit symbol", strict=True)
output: -23 inHg
